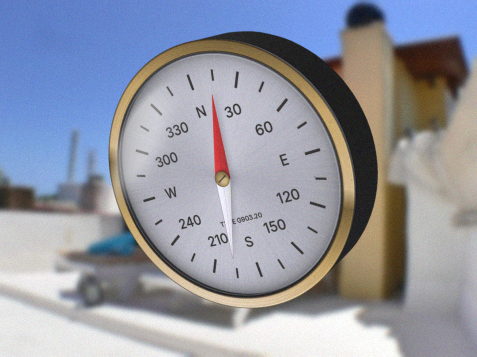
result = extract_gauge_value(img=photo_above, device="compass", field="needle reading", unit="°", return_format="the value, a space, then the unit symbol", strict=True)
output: 15 °
